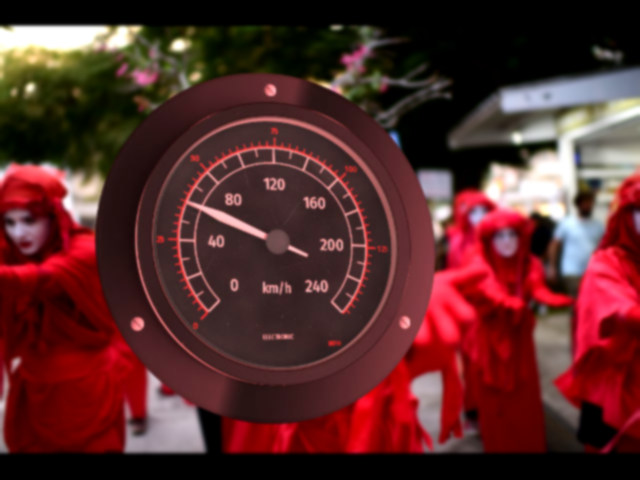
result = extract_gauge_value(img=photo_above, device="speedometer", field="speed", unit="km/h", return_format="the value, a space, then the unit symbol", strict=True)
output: 60 km/h
